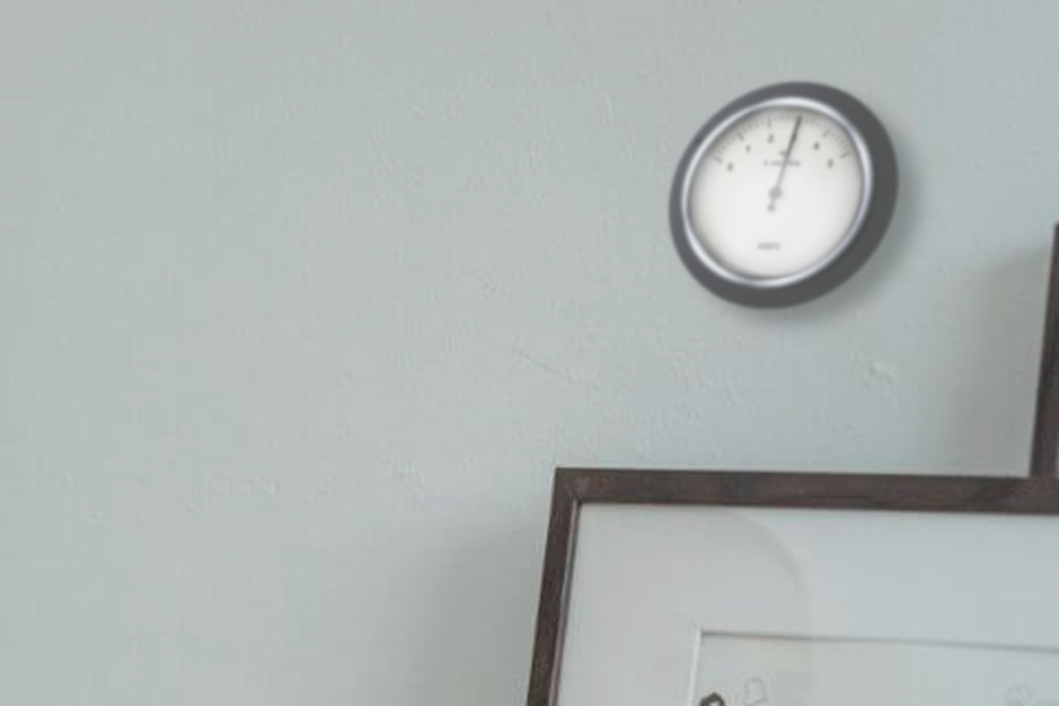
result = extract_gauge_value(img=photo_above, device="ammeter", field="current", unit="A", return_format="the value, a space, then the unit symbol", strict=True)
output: 3 A
